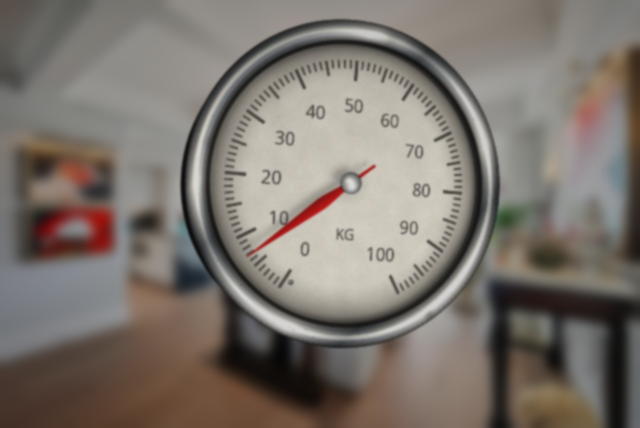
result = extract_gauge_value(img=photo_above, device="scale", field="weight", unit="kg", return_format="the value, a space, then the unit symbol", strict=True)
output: 7 kg
